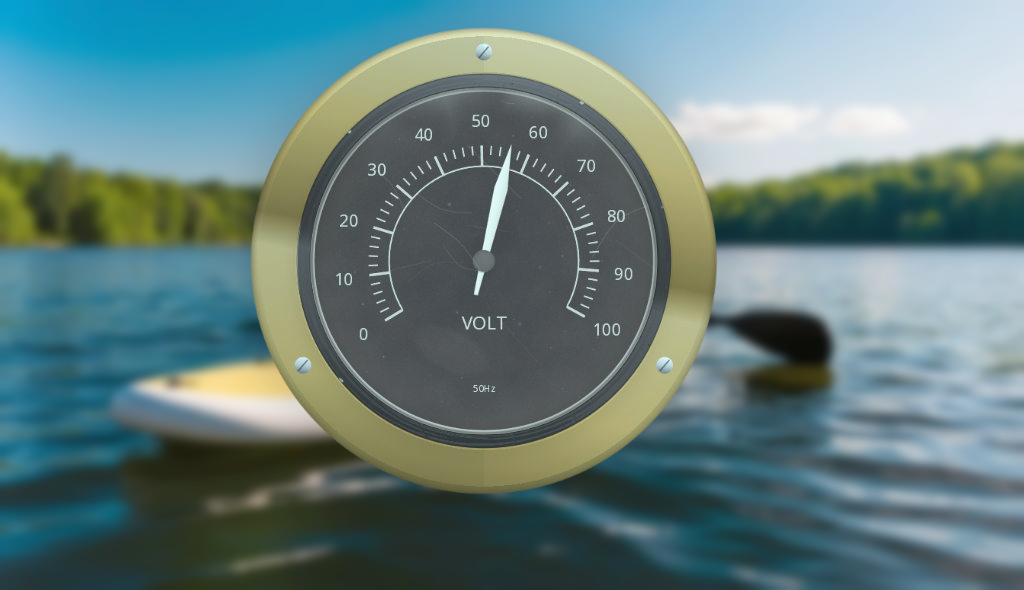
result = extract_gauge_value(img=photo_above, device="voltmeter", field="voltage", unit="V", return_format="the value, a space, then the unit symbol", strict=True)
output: 56 V
